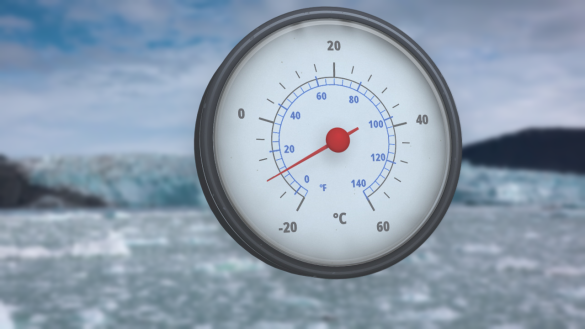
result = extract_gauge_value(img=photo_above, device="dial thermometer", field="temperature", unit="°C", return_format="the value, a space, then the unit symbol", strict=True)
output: -12 °C
